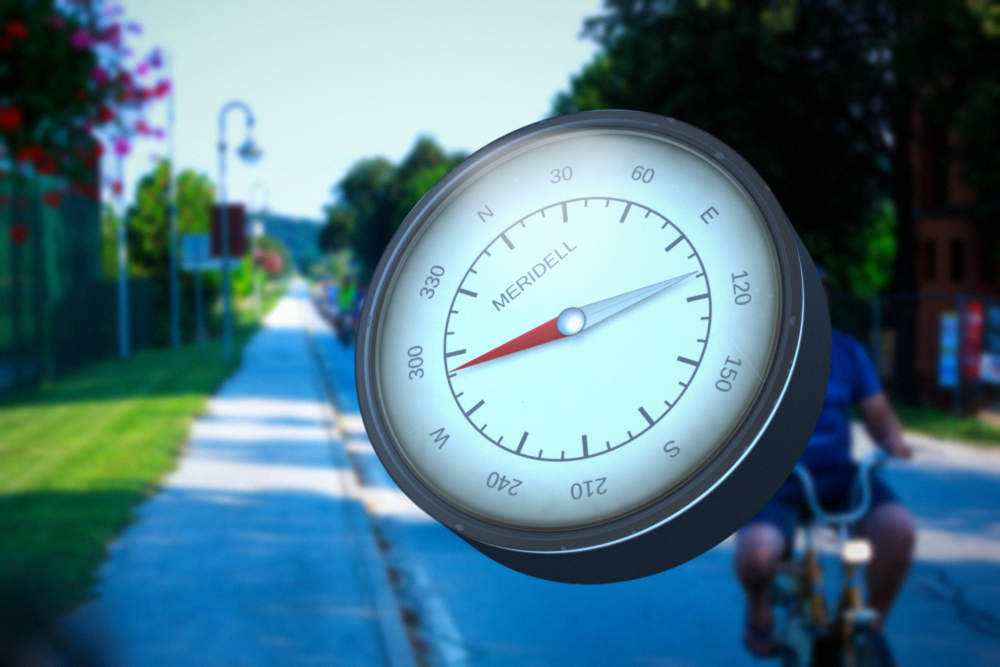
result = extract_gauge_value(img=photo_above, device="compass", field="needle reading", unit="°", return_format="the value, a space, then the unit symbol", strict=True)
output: 290 °
